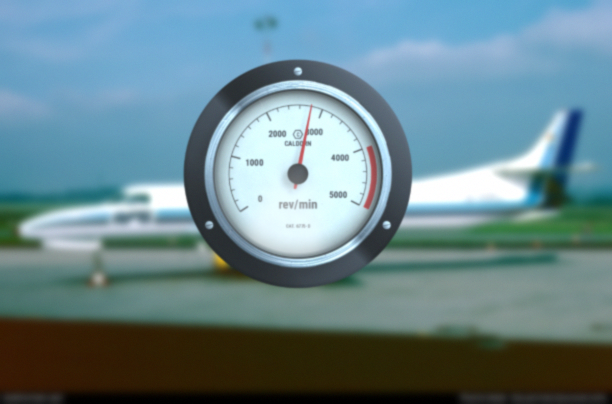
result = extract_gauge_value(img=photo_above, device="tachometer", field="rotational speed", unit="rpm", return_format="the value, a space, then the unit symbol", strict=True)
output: 2800 rpm
